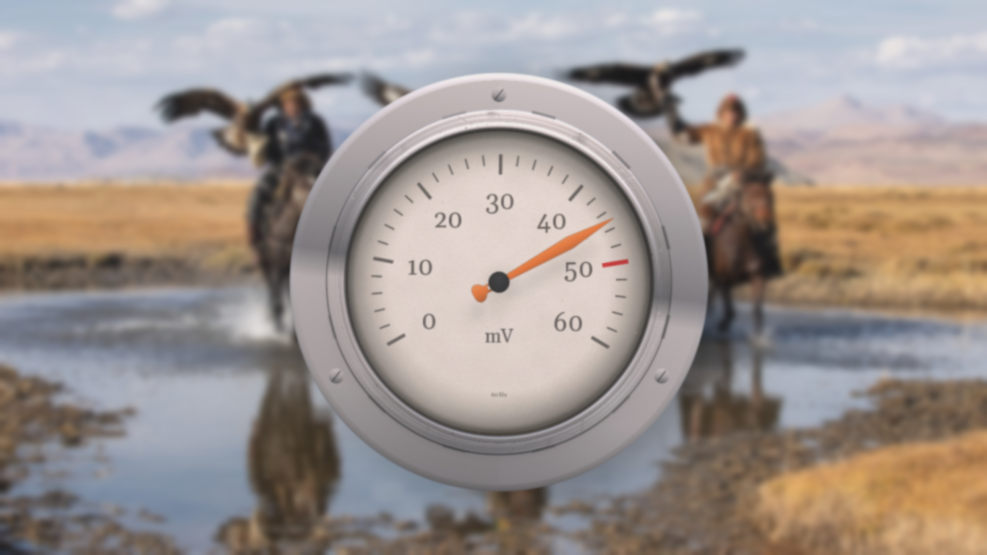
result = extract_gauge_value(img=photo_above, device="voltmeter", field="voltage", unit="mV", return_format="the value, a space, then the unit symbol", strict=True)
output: 45 mV
